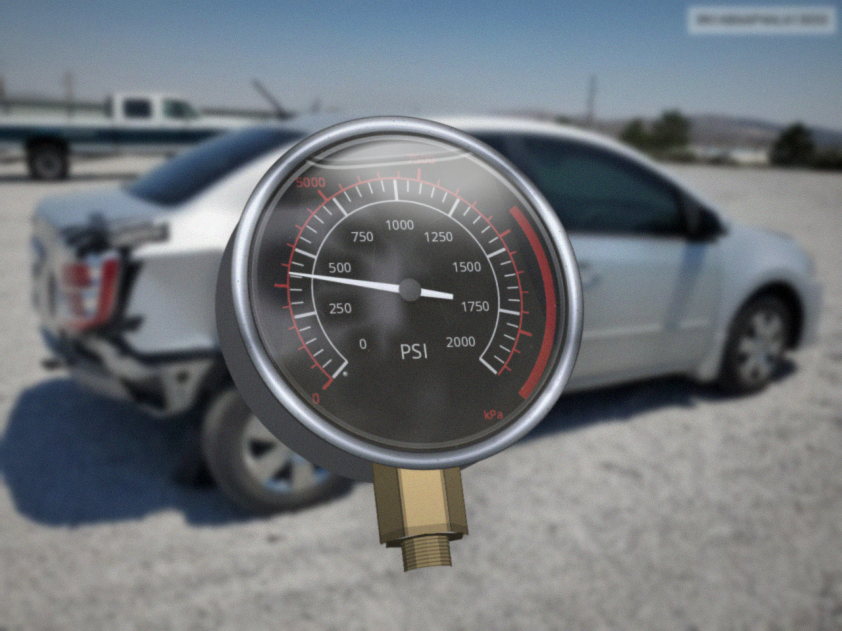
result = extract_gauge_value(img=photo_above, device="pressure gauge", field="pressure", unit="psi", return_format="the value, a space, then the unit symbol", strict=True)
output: 400 psi
